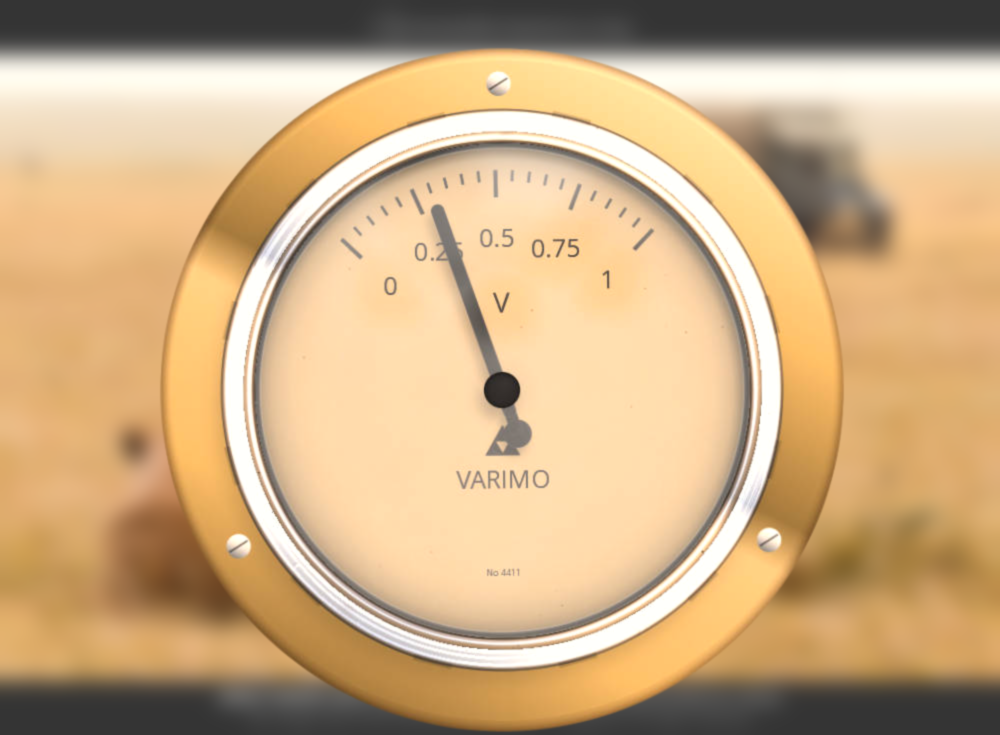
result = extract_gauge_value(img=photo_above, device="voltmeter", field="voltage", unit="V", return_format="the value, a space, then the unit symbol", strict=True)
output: 0.3 V
